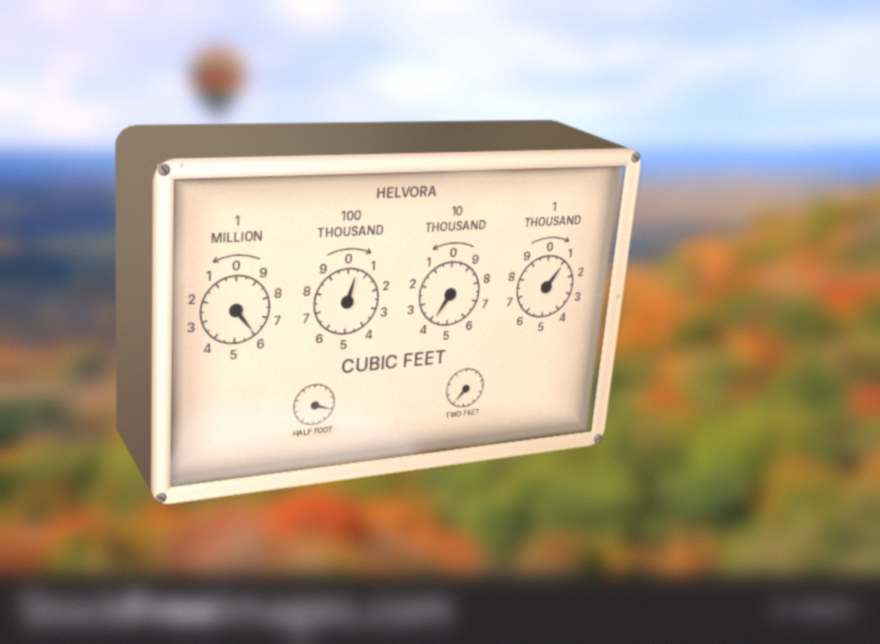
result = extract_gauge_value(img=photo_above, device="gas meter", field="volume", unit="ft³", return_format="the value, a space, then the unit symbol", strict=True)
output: 604100 ft³
